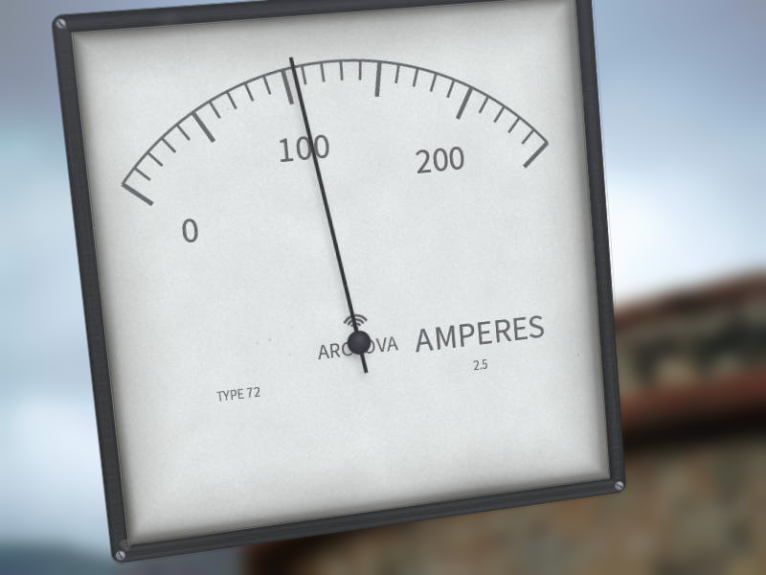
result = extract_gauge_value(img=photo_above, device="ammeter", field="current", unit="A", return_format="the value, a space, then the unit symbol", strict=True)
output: 105 A
